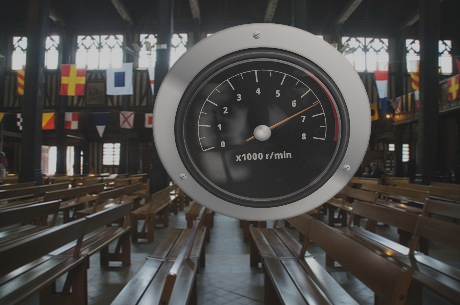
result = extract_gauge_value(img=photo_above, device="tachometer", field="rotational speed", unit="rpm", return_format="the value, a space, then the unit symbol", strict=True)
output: 6500 rpm
